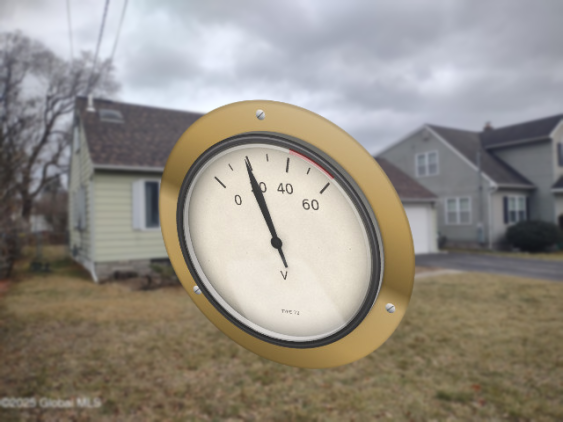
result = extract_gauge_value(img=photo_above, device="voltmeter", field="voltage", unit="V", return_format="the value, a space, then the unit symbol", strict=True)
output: 20 V
